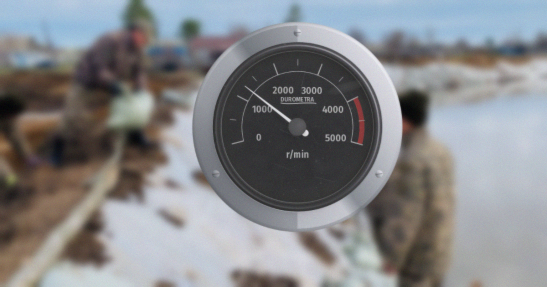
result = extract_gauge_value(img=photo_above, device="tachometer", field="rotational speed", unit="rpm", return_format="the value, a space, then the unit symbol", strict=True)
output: 1250 rpm
